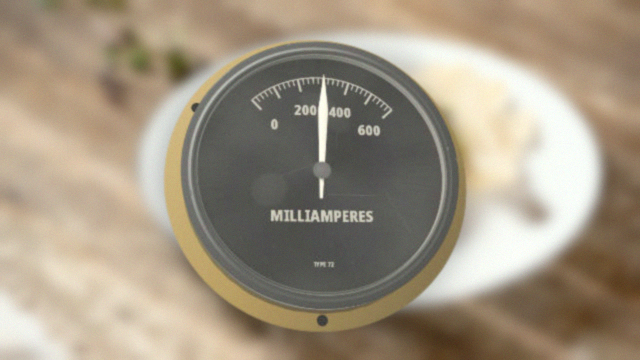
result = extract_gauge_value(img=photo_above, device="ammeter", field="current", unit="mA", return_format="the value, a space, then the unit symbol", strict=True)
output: 300 mA
